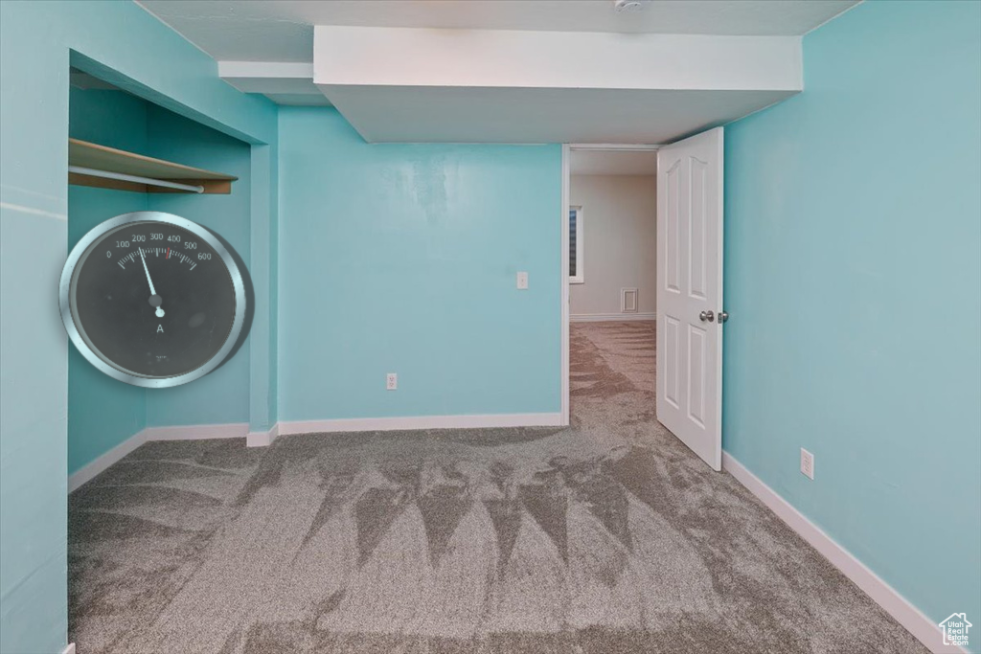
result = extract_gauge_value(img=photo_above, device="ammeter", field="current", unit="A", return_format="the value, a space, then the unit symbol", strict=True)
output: 200 A
